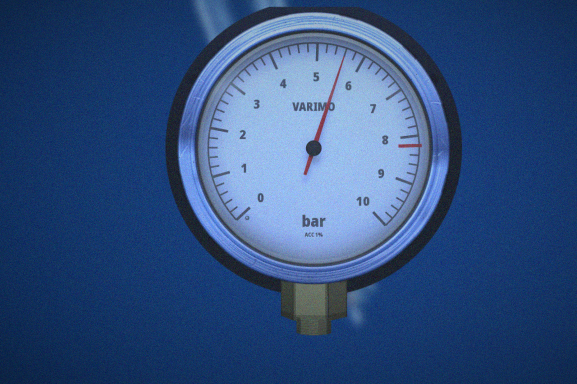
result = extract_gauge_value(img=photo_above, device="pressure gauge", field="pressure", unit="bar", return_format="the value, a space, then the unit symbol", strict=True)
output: 5.6 bar
